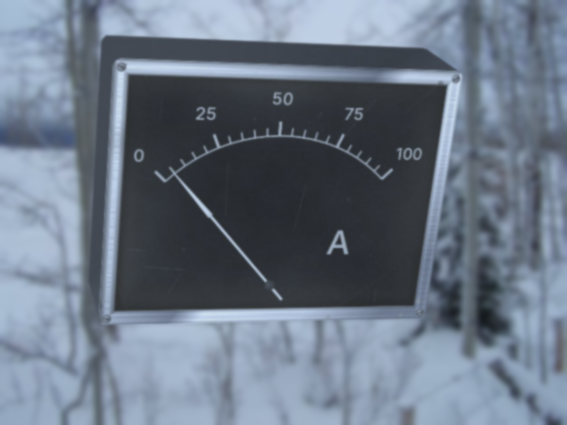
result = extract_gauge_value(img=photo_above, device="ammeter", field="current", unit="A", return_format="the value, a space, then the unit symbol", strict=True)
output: 5 A
